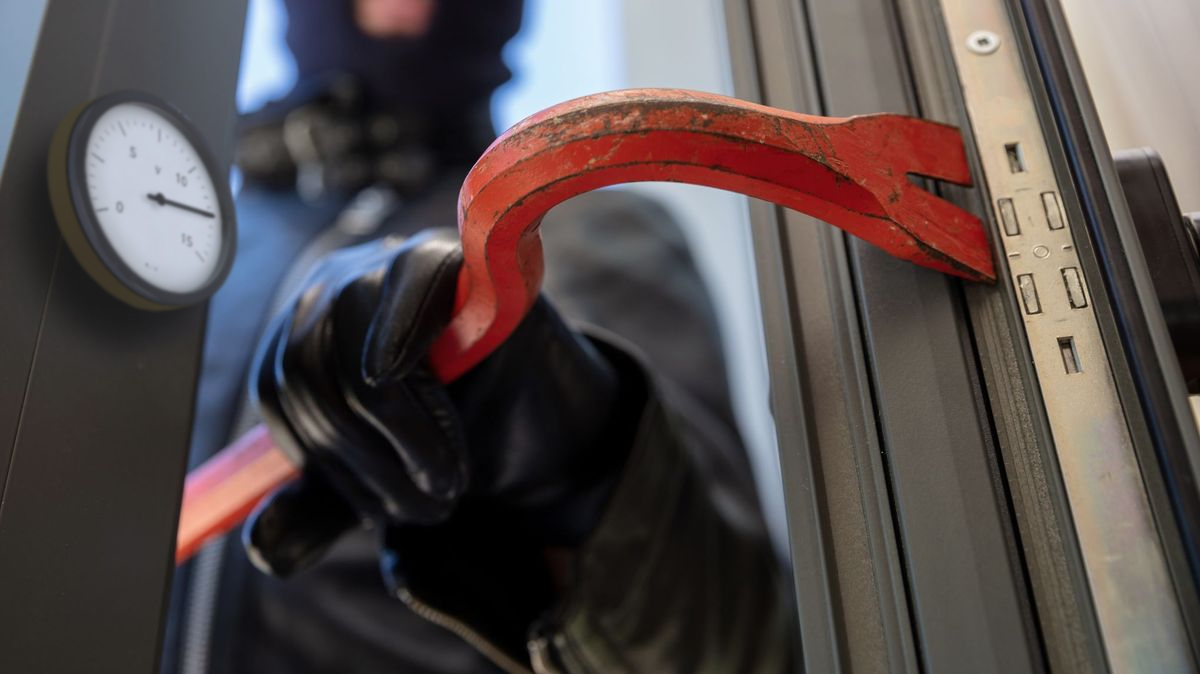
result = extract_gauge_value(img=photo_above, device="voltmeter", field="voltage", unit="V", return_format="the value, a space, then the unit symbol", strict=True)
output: 12.5 V
